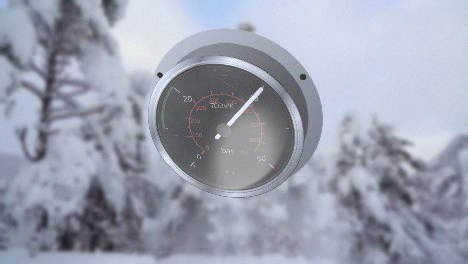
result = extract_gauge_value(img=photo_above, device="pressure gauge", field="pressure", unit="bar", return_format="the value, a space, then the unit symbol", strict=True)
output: 40 bar
